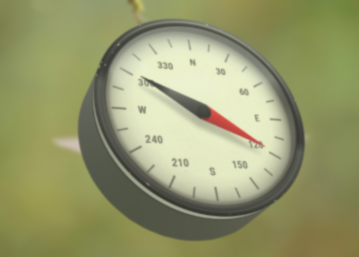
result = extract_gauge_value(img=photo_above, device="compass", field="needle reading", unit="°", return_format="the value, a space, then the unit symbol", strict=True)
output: 120 °
